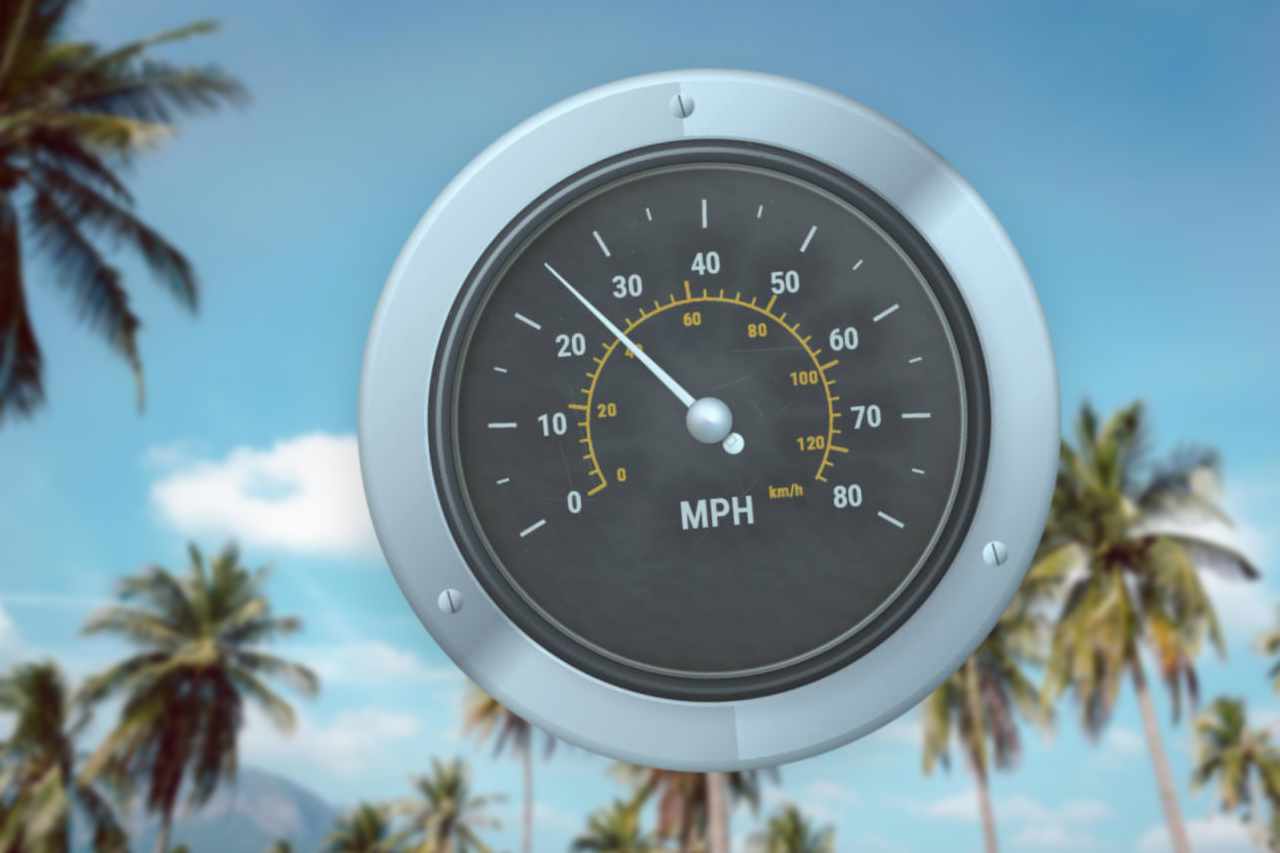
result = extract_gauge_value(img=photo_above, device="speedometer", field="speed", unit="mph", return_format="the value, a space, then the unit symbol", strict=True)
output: 25 mph
